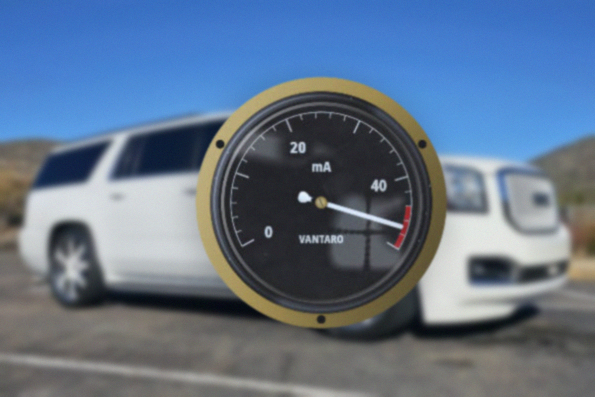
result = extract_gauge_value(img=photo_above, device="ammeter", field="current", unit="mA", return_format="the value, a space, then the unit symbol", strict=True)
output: 47 mA
